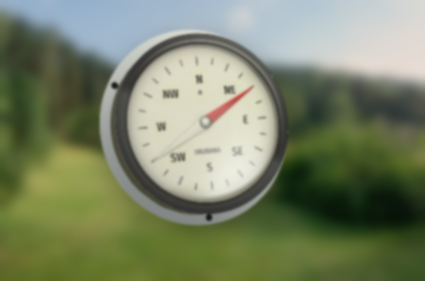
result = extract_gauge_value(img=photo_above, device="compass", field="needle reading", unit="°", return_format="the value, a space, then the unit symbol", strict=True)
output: 60 °
